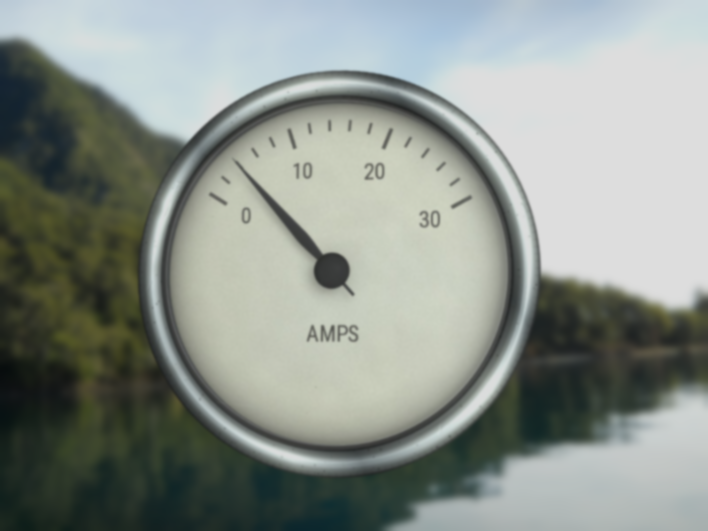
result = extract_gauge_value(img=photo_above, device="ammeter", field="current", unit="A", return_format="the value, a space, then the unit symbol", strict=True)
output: 4 A
